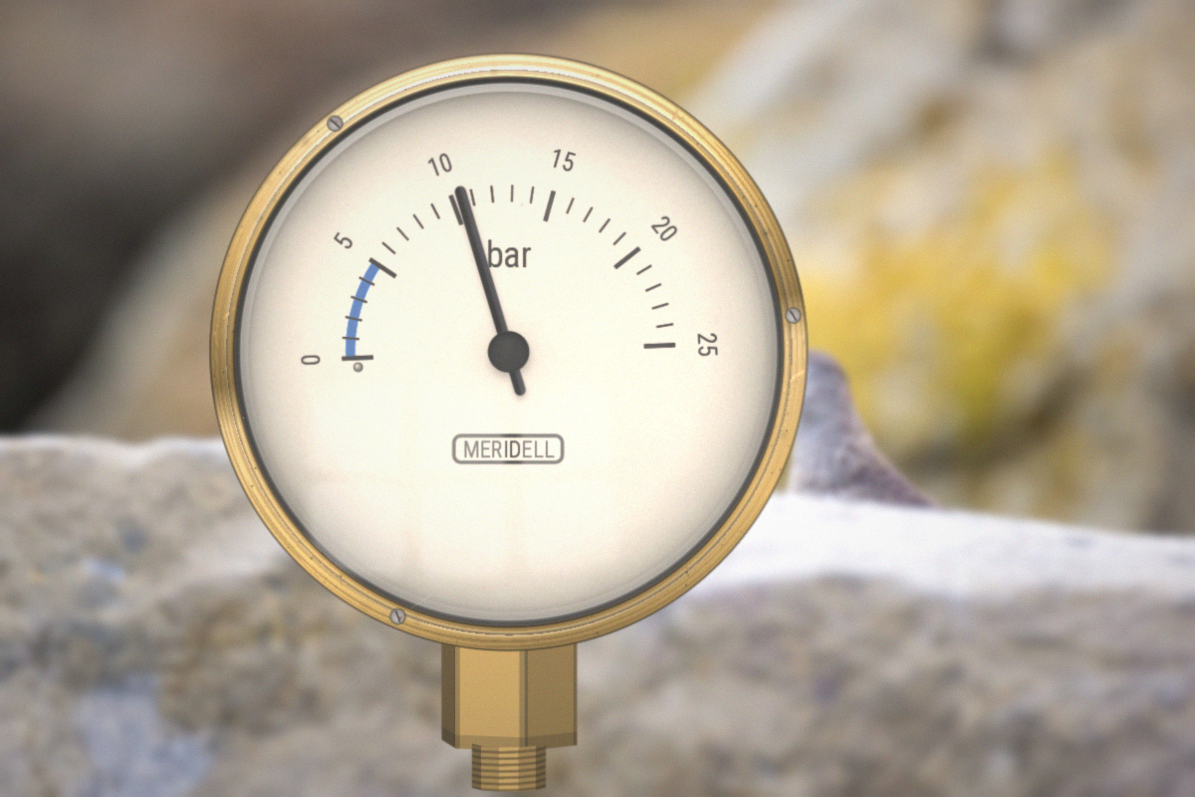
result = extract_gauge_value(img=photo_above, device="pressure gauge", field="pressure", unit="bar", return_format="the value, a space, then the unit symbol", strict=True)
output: 10.5 bar
